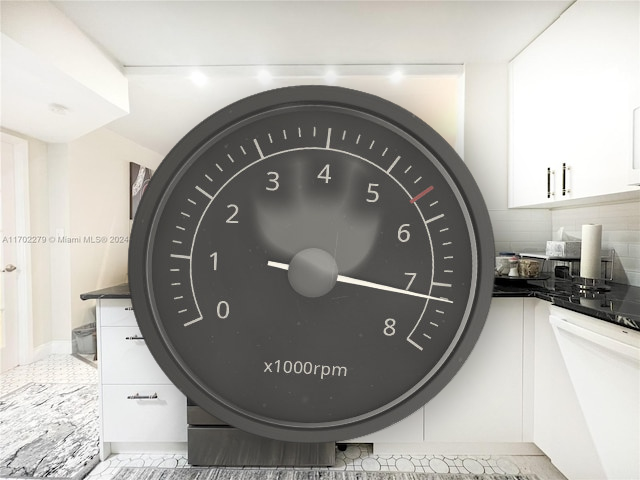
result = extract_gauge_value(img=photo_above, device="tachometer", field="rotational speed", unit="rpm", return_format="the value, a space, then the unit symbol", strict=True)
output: 7200 rpm
